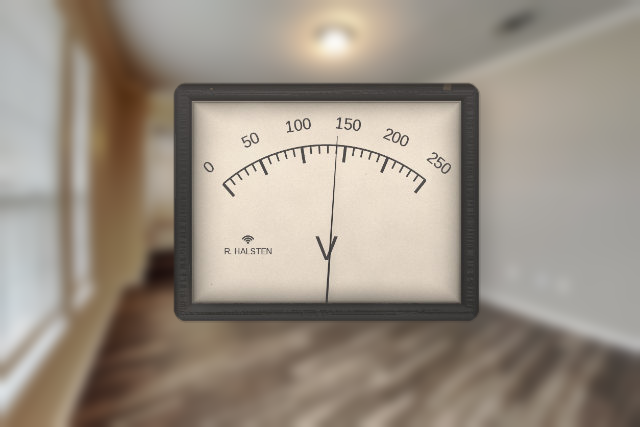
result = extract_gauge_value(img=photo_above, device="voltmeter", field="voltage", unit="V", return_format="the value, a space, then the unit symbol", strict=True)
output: 140 V
